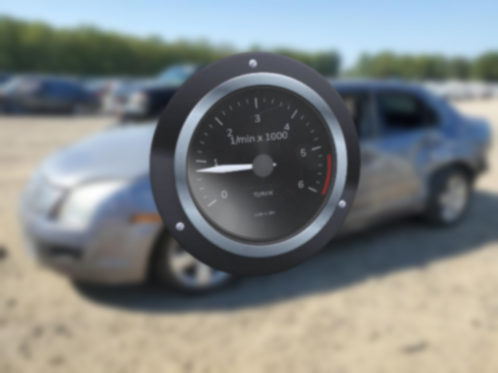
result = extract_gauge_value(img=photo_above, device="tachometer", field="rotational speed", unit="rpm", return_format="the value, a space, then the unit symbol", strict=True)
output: 800 rpm
